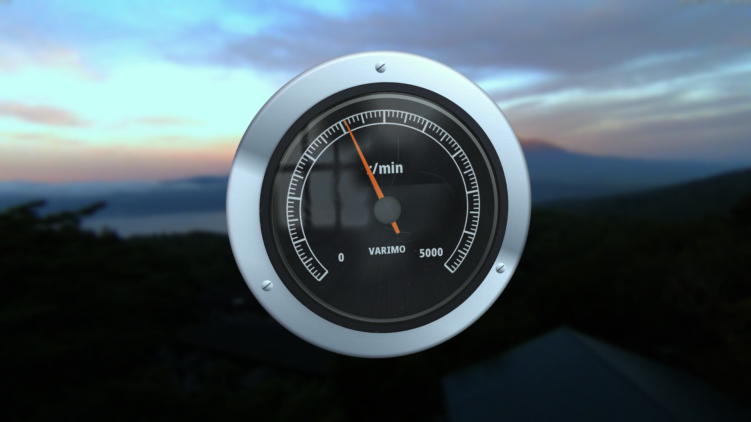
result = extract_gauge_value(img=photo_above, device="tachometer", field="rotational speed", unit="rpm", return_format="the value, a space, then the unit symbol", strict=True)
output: 2050 rpm
